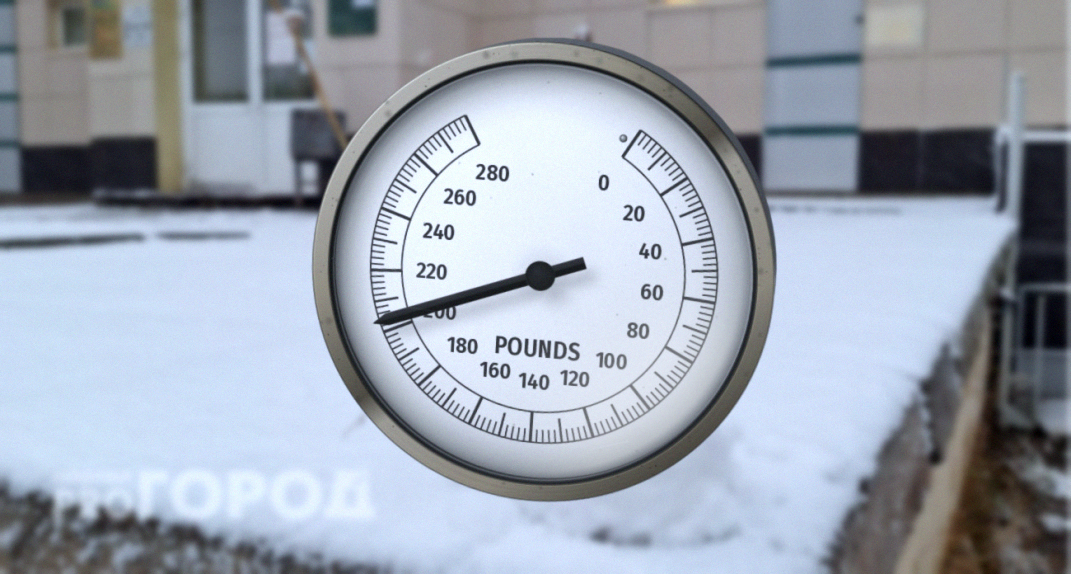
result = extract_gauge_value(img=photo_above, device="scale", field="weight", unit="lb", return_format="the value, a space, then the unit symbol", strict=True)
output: 204 lb
